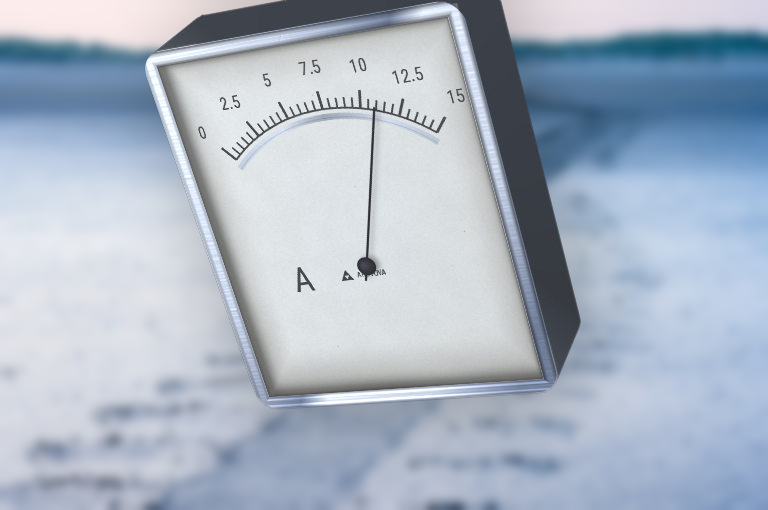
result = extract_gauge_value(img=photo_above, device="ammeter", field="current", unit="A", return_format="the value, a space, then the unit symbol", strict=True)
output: 11 A
